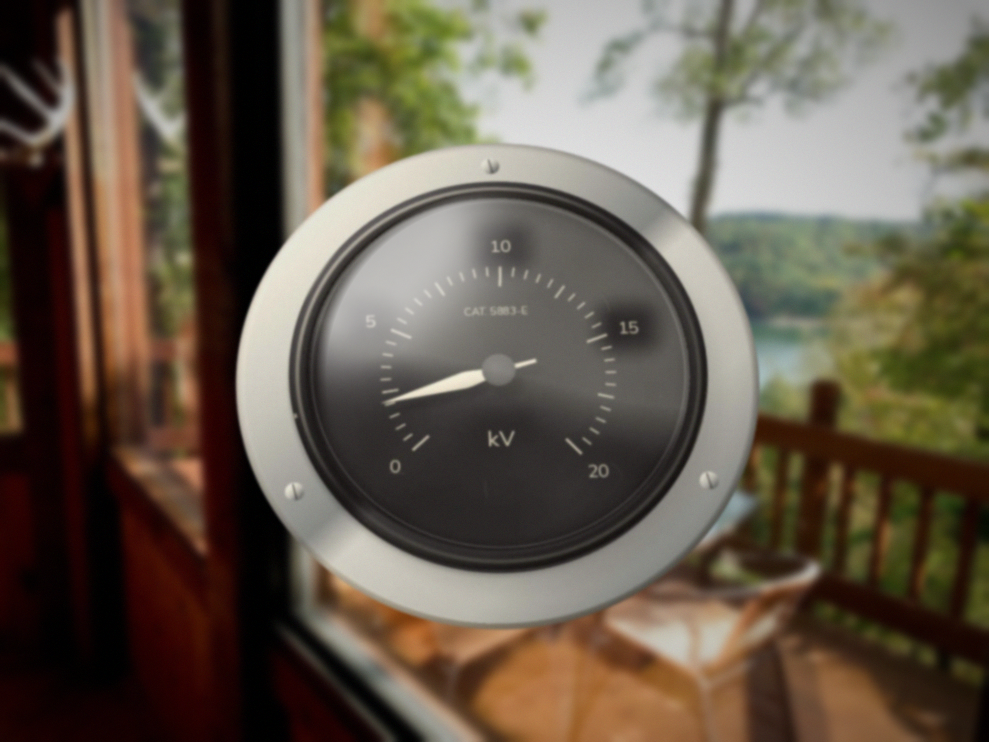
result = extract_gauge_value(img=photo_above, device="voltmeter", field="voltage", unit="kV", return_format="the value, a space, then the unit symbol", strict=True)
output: 2 kV
